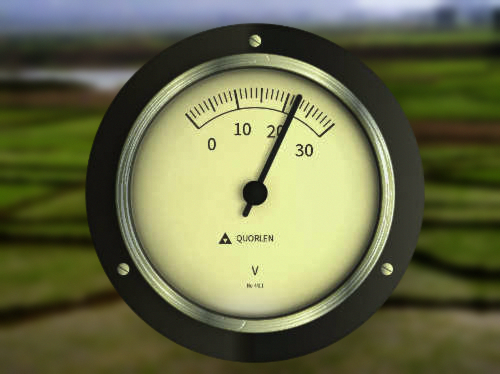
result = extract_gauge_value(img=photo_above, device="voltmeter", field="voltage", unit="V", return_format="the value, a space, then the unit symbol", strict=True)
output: 22 V
